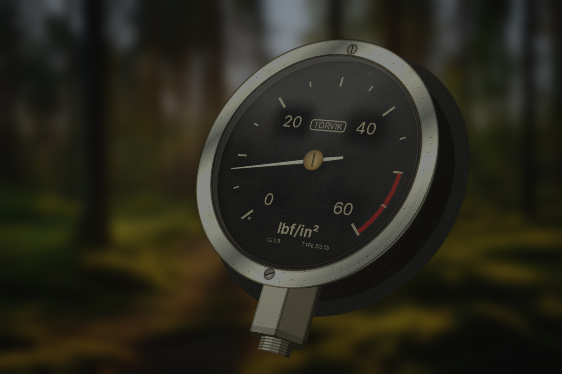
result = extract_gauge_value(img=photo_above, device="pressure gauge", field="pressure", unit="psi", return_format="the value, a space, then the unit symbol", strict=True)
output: 7.5 psi
